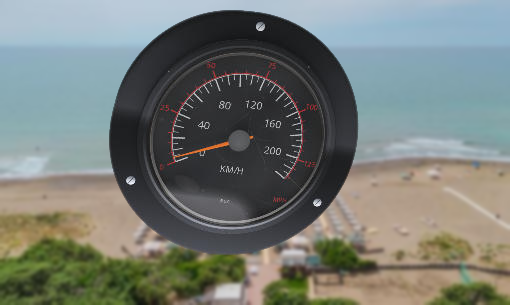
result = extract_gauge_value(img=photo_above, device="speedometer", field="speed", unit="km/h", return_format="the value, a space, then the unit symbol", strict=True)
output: 5 km/h
